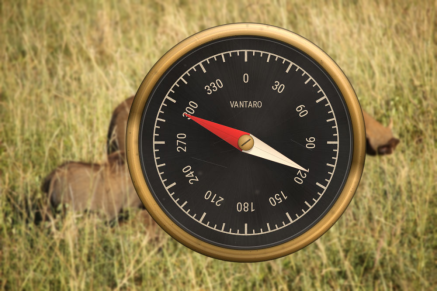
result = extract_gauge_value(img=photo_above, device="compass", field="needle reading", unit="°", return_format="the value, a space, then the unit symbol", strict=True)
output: 295 °
